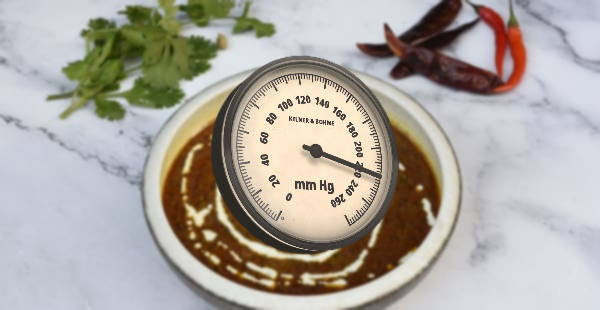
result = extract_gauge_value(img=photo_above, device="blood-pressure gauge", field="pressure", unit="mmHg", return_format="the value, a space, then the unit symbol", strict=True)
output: 220 mmHg
